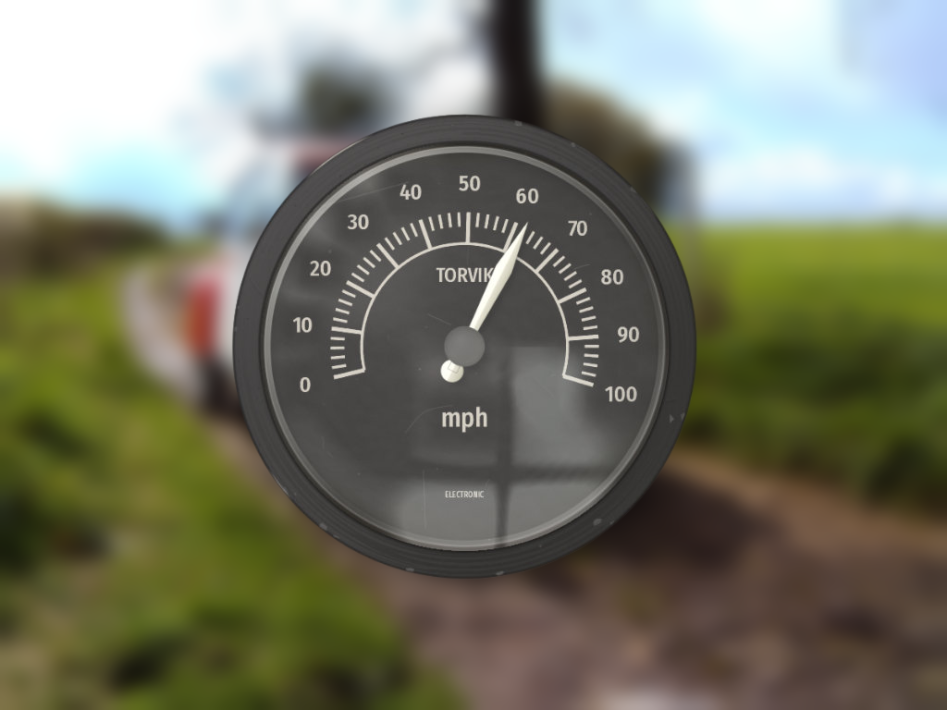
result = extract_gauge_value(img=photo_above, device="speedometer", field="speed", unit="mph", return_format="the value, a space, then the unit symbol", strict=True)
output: 62 mph
